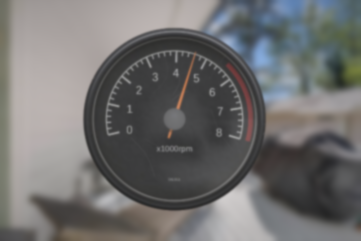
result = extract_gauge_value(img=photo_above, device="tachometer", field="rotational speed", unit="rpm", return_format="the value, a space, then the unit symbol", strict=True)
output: 4600 rpm
